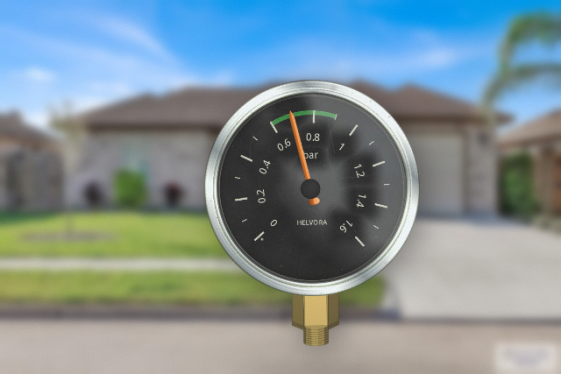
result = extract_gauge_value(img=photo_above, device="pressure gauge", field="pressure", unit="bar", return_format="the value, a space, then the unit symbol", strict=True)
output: 0.7 bar
